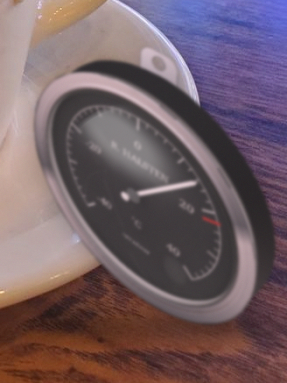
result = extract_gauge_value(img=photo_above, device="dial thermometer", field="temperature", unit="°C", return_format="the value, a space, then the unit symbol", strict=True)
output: 14 °C
